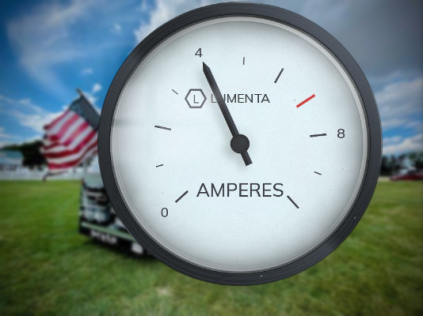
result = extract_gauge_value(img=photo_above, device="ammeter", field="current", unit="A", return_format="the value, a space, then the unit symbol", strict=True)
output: 4 A
